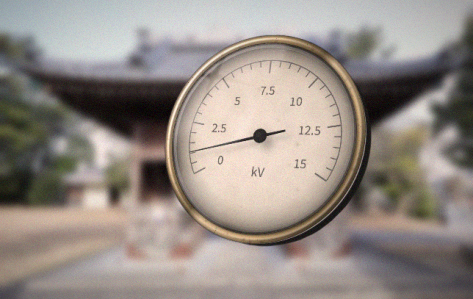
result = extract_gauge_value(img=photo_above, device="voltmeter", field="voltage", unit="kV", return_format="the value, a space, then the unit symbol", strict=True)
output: 1 kV
